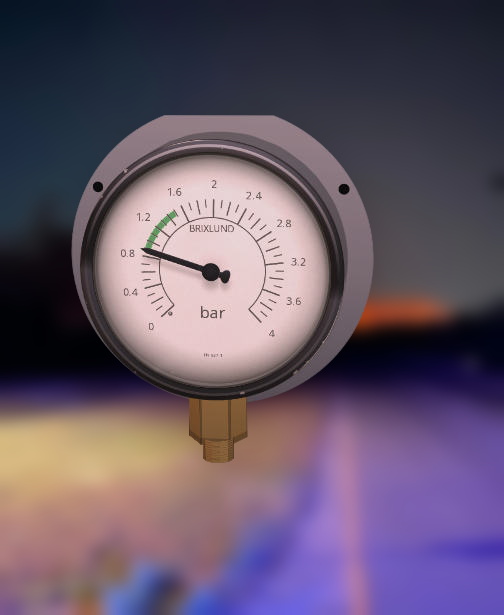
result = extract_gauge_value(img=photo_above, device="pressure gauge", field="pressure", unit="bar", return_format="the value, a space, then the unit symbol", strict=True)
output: 0.9 bar
